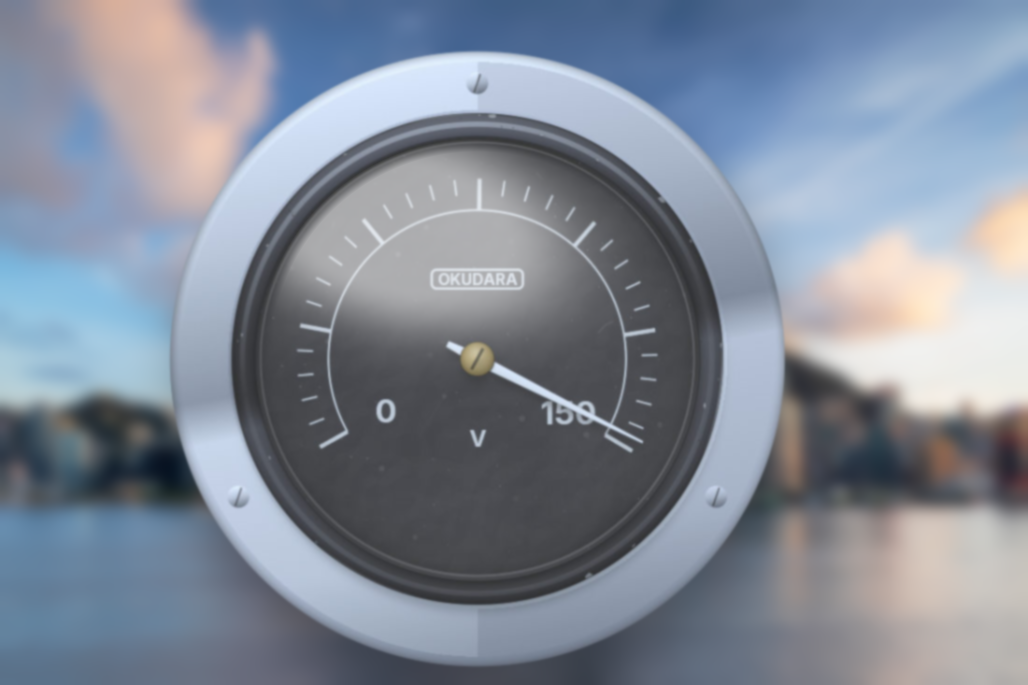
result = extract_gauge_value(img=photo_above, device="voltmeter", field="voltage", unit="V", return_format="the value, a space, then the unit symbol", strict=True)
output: 147.5 V
